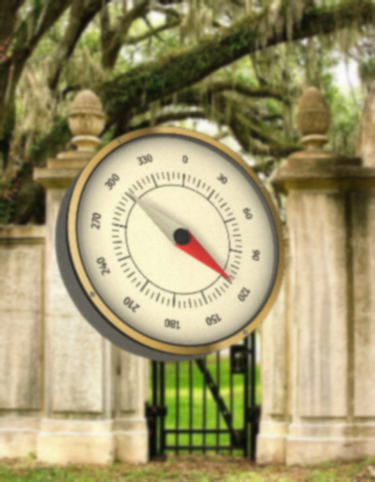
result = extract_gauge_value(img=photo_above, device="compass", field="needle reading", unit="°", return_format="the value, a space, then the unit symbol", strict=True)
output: 120 °
